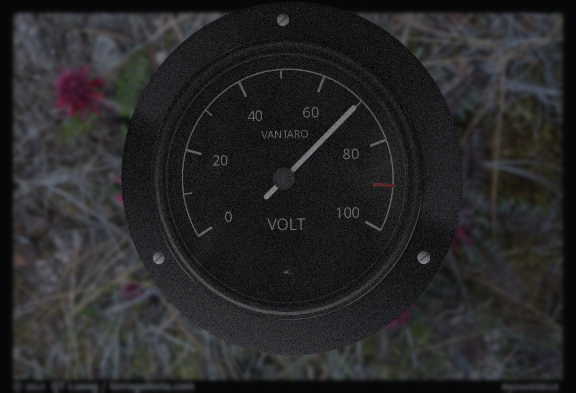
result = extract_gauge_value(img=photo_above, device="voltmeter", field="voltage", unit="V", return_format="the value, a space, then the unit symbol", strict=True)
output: 70 V
